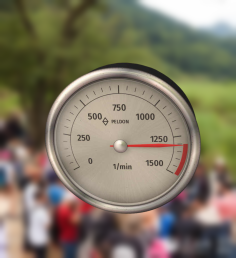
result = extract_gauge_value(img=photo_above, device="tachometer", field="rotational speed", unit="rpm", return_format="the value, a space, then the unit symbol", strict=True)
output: 1300 rpm
